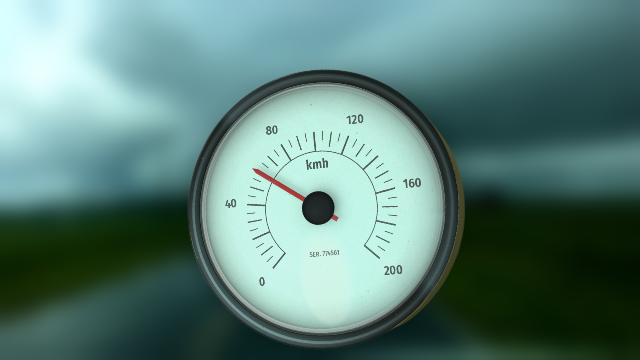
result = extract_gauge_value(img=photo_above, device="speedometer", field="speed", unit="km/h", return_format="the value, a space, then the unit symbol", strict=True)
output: 60 km/h
